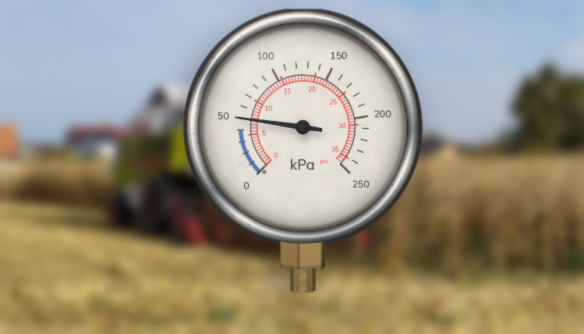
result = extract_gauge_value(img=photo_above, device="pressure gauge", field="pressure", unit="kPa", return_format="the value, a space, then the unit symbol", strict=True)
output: 50 kPa
